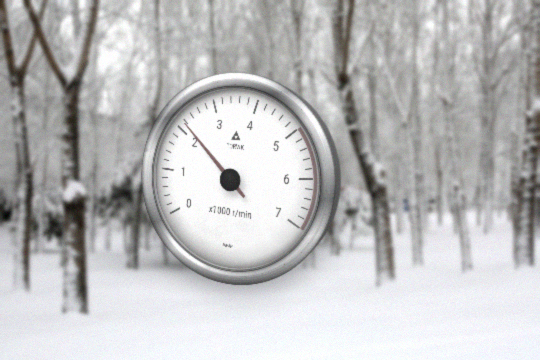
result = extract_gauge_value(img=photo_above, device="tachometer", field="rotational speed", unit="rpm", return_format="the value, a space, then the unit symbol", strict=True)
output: 2200 rpm
